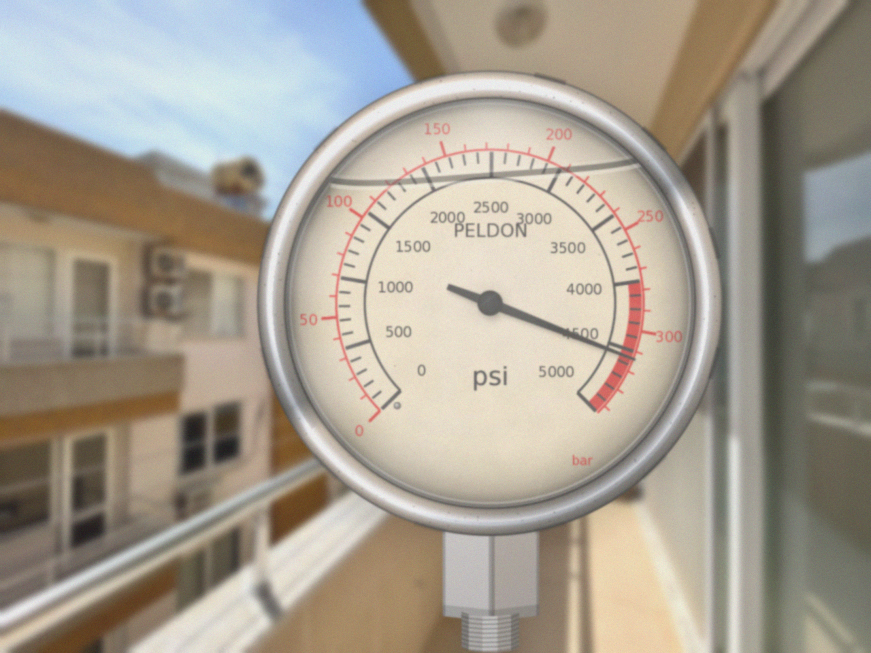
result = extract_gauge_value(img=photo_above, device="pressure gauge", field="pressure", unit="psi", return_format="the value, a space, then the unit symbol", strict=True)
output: 4550 psi
